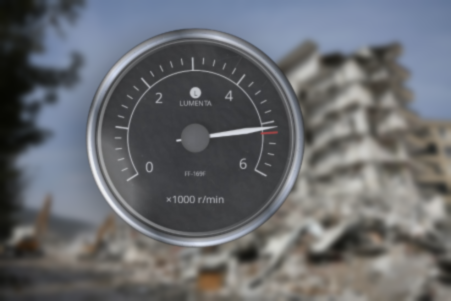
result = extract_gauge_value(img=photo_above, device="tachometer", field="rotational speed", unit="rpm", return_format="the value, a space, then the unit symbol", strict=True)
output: 5100 rpm
